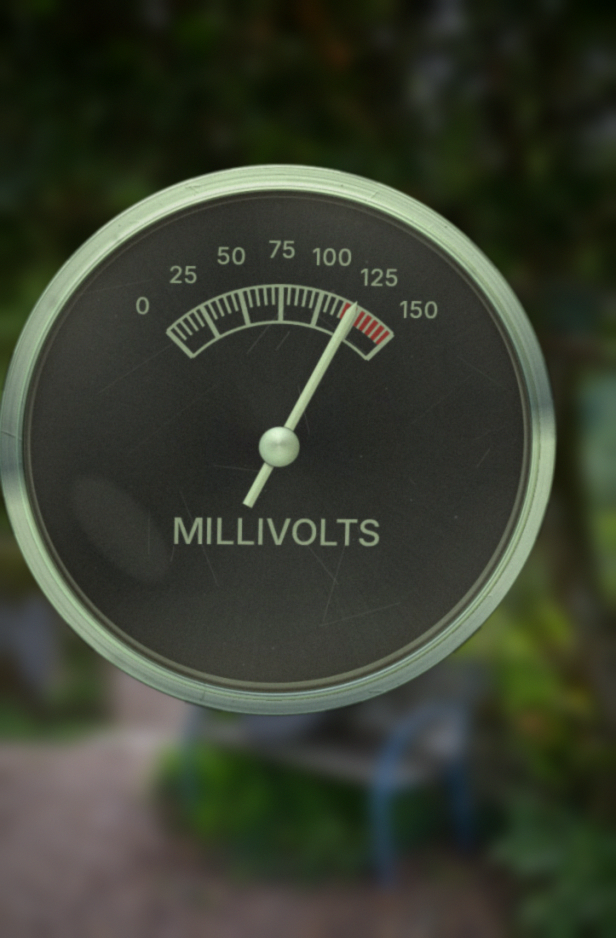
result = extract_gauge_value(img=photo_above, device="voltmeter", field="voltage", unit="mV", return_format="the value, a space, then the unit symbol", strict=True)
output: 120 mV
